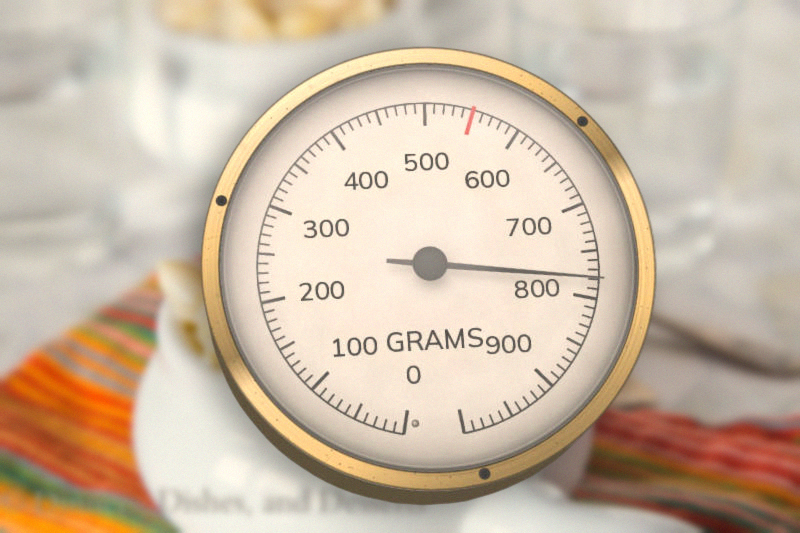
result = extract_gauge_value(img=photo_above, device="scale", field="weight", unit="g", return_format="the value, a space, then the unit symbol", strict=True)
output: 780 g
